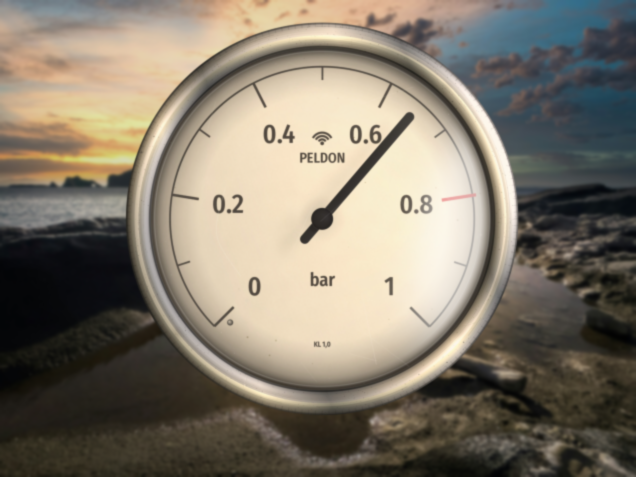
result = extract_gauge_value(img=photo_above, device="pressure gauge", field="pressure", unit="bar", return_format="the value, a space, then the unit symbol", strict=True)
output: 0.65 bar
